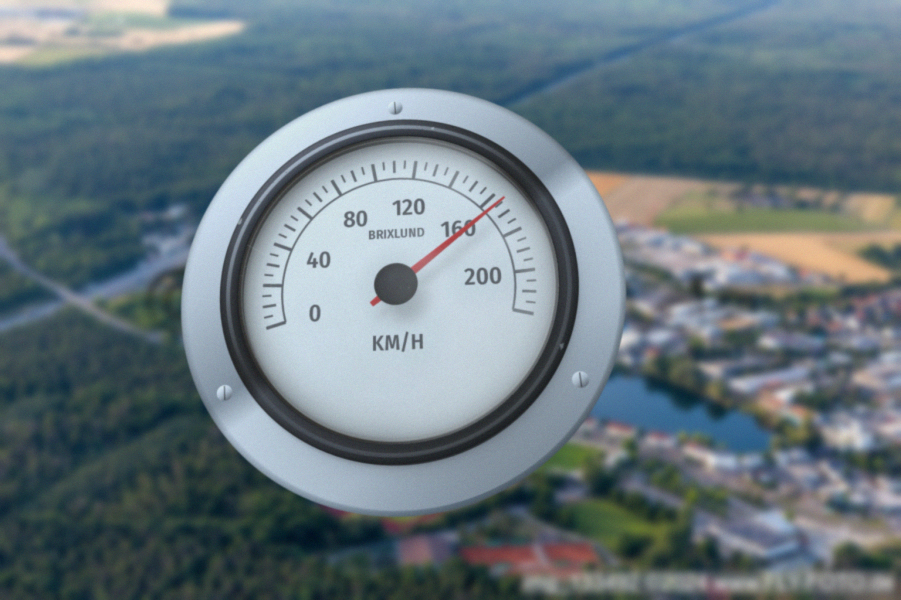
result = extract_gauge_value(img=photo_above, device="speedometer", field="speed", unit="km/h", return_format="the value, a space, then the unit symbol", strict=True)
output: 165 km/h
